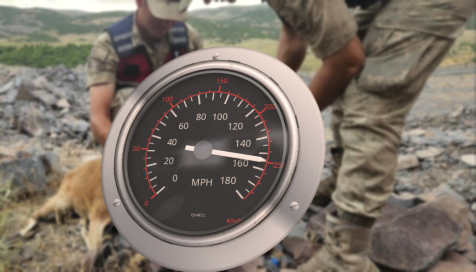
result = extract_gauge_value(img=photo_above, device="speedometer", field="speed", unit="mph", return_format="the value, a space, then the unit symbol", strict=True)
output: 155 mph
